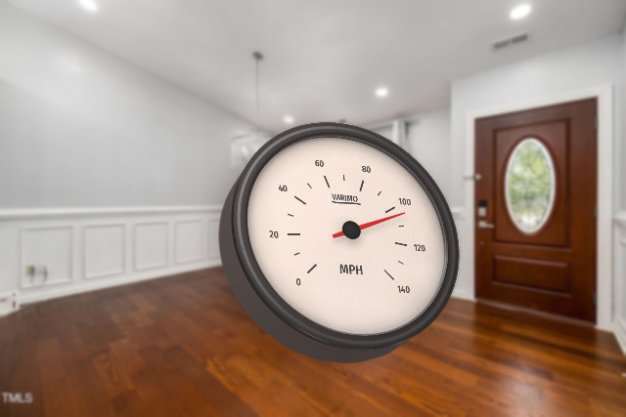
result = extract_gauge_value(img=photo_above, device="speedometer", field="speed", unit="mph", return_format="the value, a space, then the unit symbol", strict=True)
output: 105 mph
